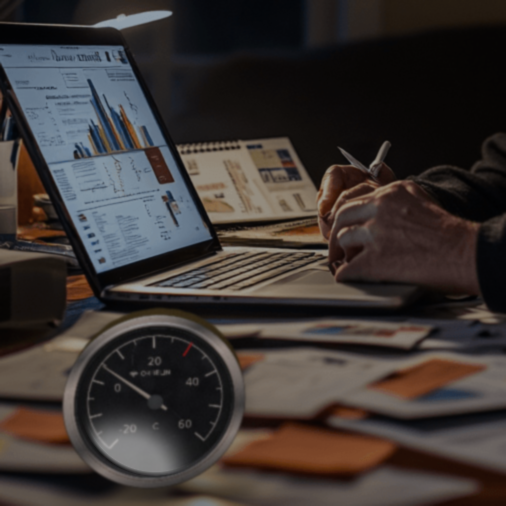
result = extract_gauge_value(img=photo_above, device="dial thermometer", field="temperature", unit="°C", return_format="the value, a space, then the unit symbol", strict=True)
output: 5 °C
